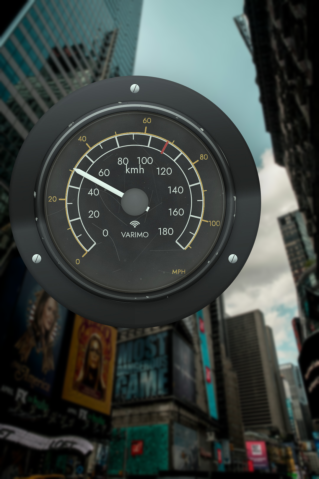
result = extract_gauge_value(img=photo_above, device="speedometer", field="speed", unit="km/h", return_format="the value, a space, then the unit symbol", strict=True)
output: 50 km/h
